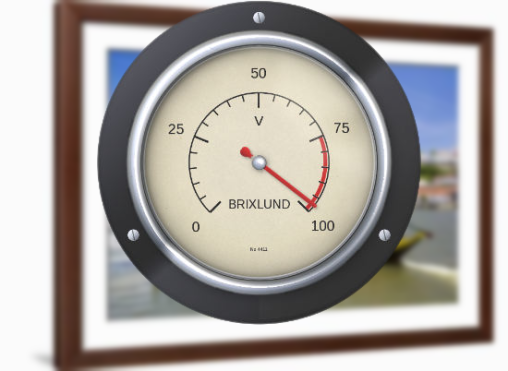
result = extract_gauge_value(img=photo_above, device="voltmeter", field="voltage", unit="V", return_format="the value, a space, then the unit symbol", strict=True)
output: 97.5 V
